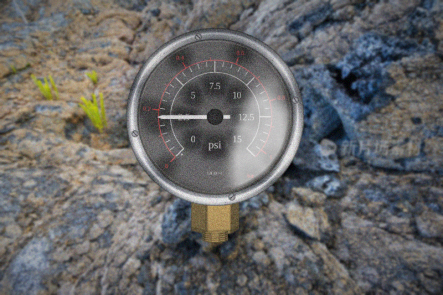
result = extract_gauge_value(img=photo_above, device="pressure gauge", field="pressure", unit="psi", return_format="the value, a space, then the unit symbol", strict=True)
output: 2.5 psi
